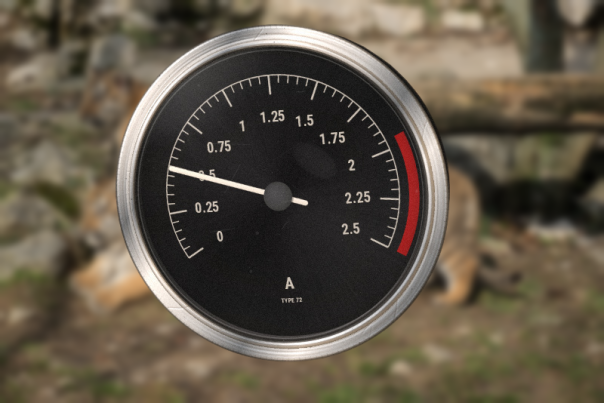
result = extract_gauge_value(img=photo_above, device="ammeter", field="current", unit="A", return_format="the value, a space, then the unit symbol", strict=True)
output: 0.5 A
